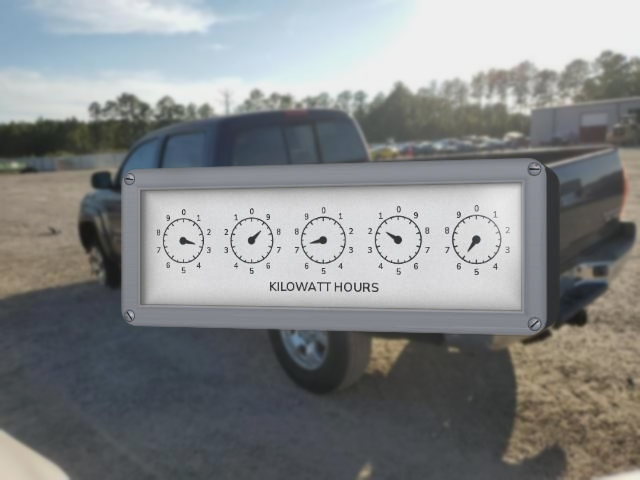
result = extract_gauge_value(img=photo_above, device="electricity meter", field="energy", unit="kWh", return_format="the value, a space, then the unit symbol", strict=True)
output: 28716 kWh
